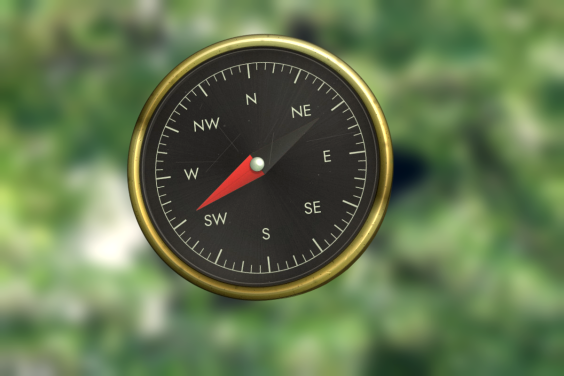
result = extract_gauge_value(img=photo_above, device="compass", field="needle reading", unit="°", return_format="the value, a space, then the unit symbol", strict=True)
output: 240 °
